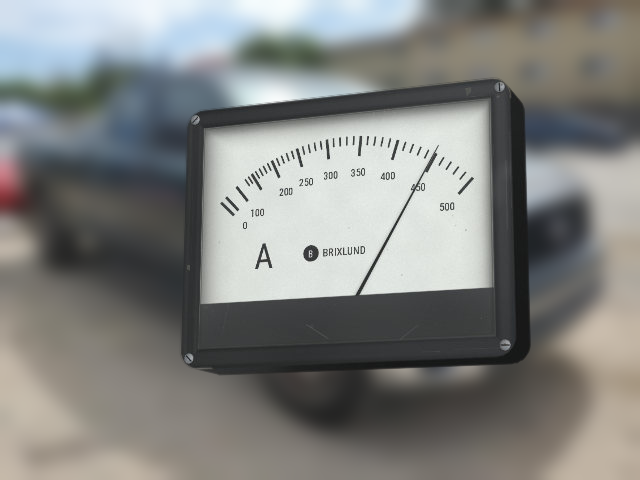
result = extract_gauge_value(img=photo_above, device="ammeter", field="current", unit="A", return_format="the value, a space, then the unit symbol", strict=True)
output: 450 A
